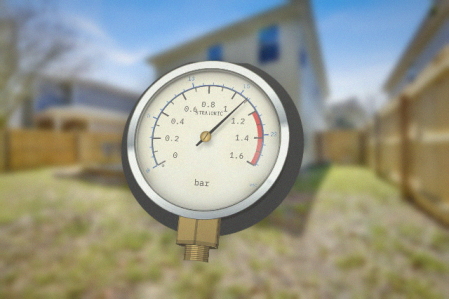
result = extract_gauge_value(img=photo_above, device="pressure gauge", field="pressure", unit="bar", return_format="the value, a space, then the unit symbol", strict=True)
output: 1.1 bar
